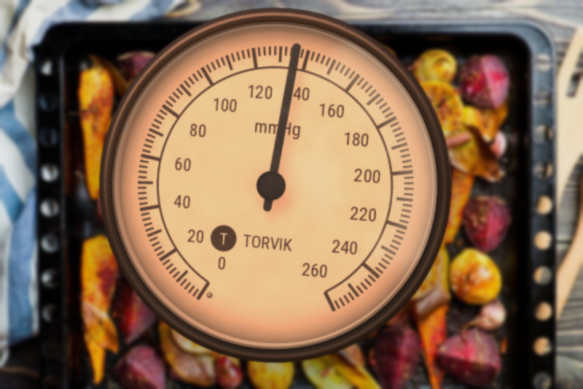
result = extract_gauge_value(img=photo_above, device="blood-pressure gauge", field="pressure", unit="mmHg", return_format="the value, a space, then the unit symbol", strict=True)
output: 136 mmHg
